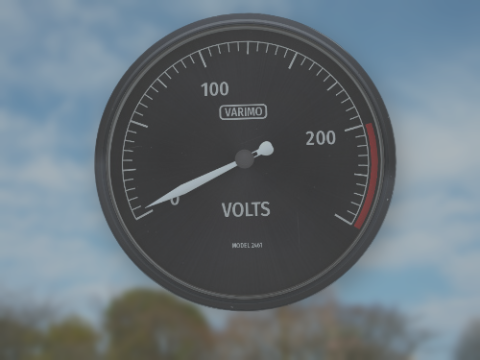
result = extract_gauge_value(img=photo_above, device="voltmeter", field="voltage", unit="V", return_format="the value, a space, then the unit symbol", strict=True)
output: 2.5 V
